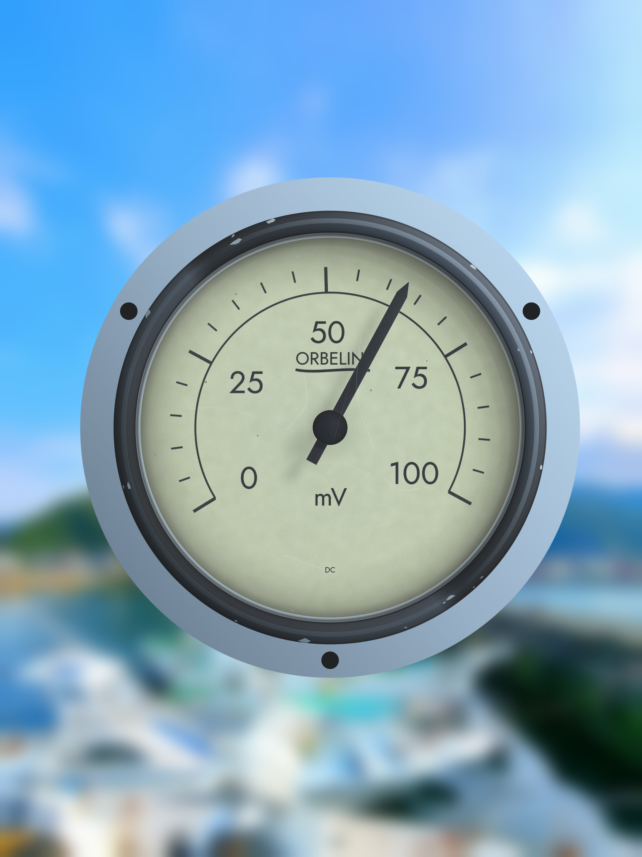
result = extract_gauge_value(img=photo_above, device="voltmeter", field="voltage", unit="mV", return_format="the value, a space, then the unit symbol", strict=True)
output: 62.5 mV
